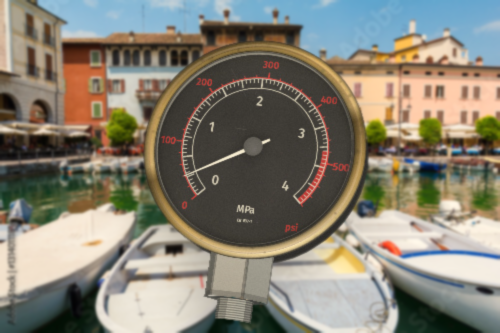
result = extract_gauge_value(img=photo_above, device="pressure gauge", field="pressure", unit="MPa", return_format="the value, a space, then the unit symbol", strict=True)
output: 0.25 MPa
